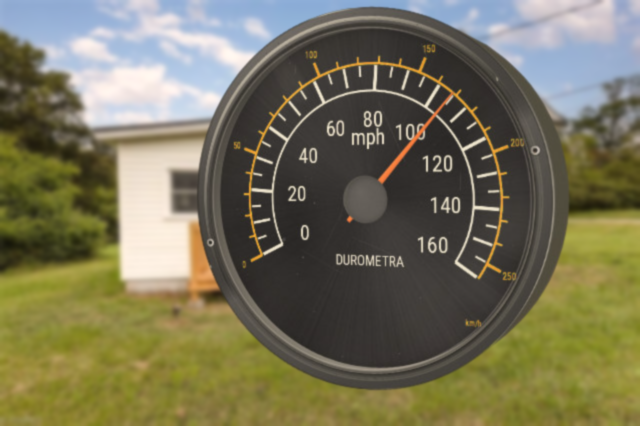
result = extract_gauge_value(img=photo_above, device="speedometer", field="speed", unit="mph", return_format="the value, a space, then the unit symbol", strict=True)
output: 105 mph
